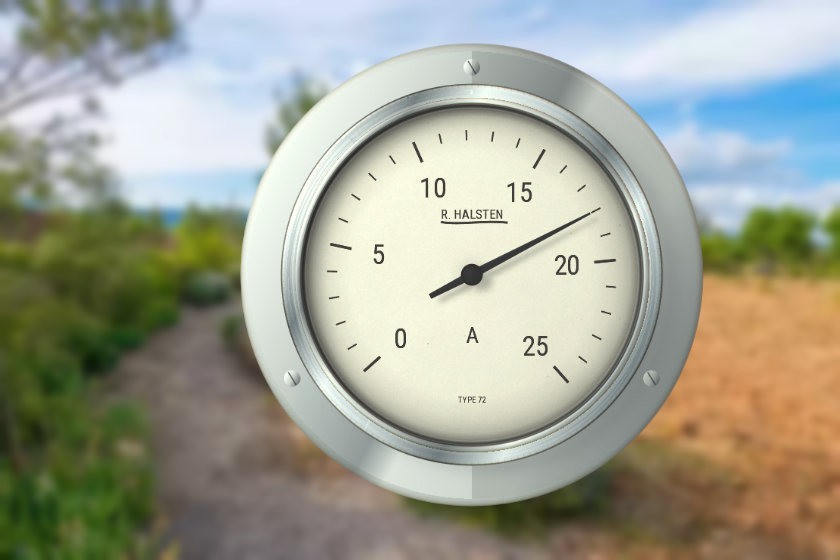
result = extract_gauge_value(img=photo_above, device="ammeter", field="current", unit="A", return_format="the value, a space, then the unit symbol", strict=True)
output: 18 A
